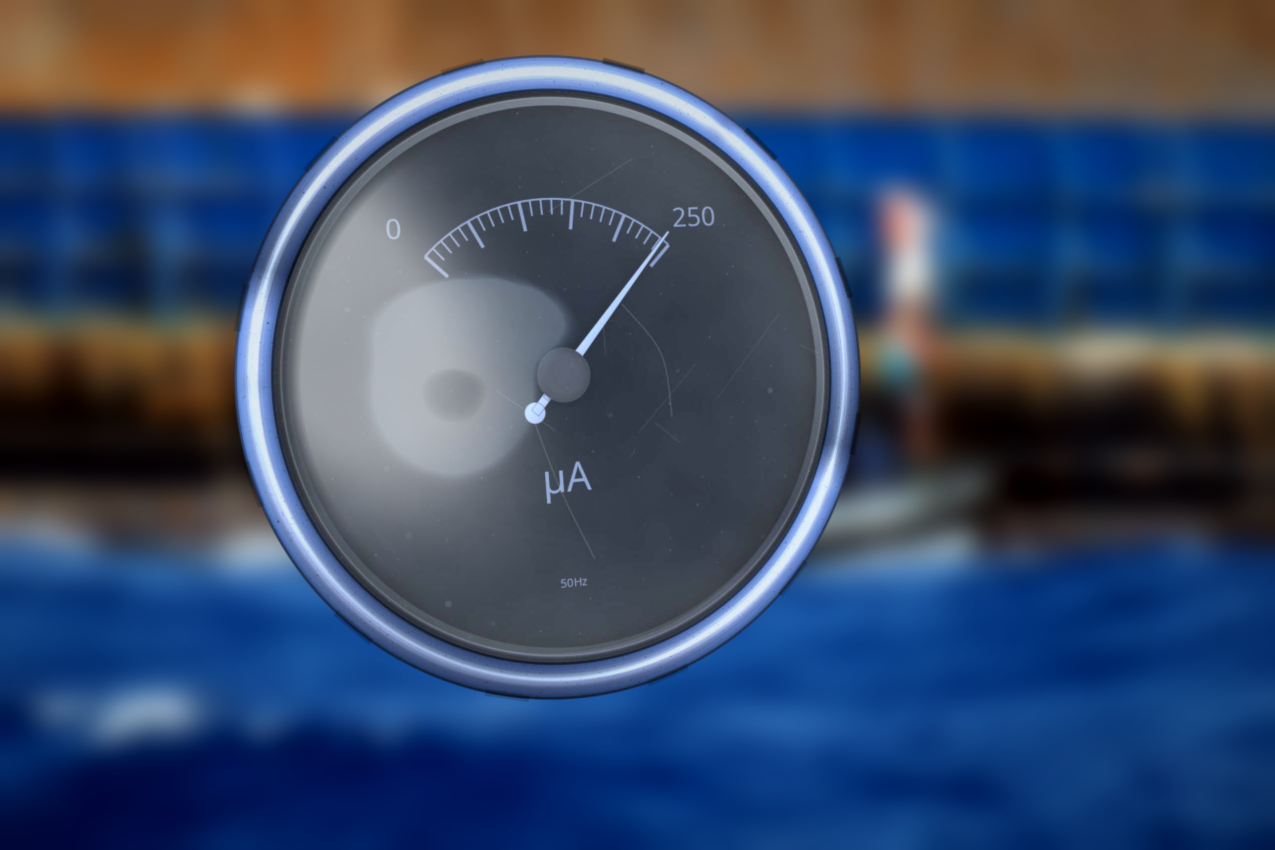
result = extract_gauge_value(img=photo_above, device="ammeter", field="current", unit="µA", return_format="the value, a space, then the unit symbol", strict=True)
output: 240 µA
